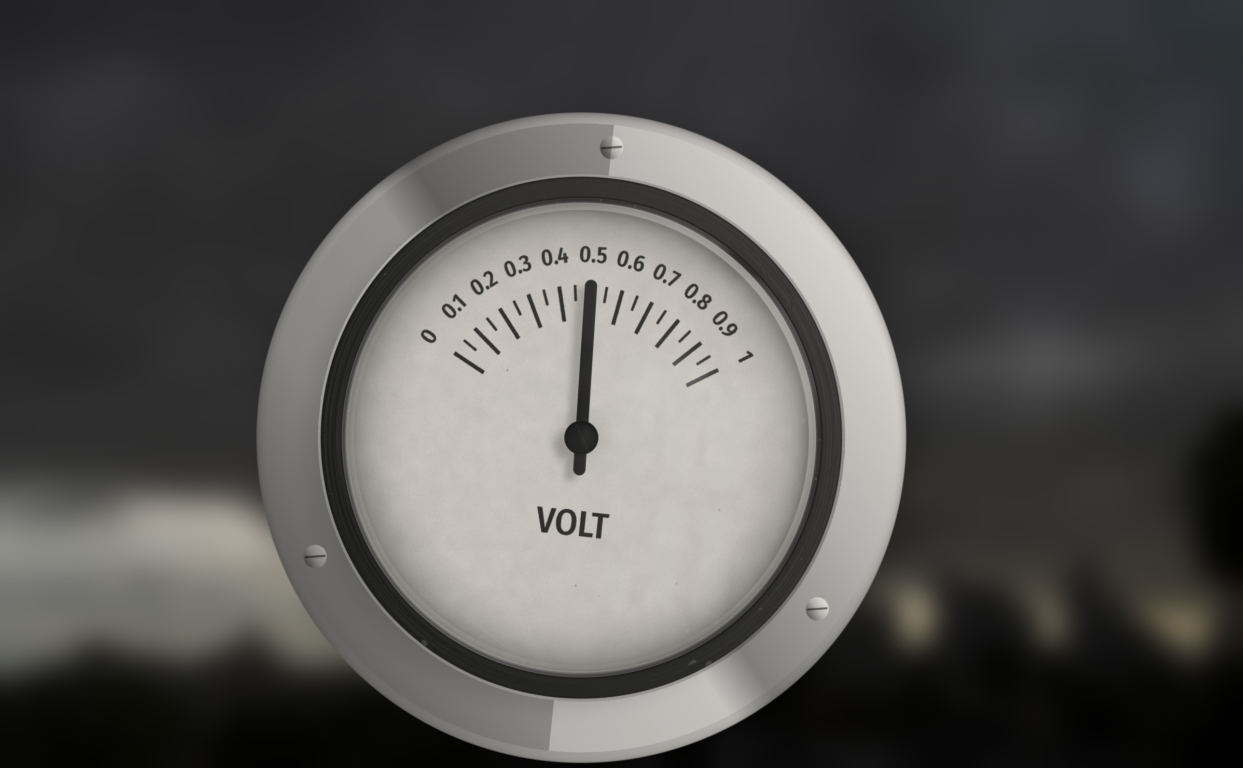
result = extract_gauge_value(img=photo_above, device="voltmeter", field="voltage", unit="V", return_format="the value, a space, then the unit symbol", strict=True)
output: 0.5 V
